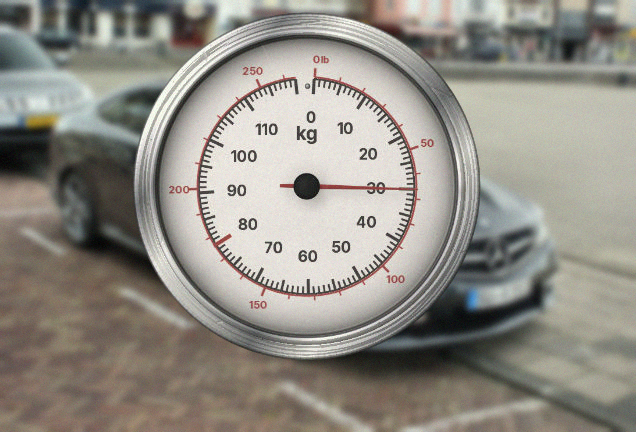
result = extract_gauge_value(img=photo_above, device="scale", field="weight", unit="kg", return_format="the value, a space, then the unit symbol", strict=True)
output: 30 kg
